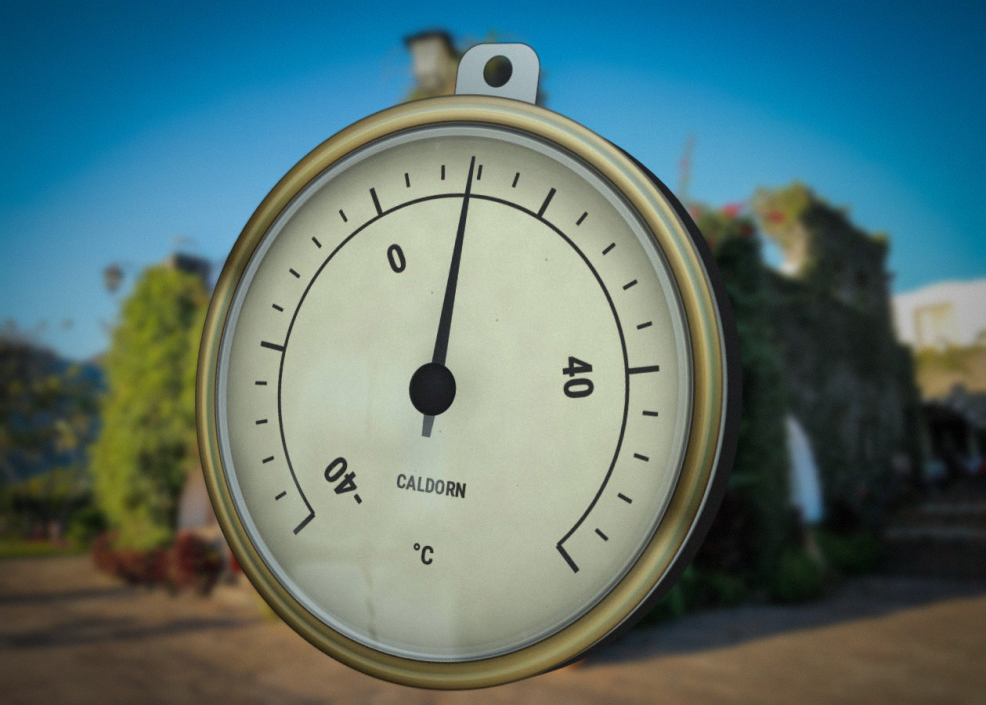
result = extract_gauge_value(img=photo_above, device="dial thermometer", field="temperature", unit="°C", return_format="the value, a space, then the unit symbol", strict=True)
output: 12 °C
